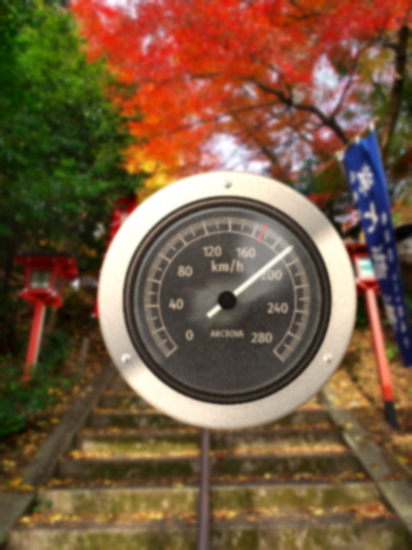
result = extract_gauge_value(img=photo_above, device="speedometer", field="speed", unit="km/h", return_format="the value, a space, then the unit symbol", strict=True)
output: 190 km/h
